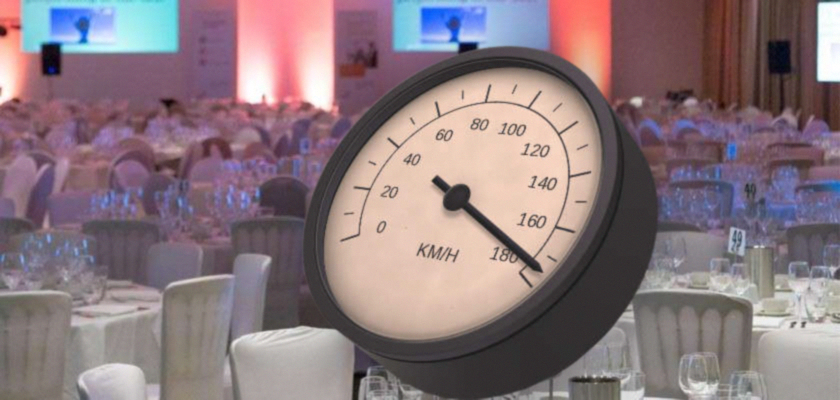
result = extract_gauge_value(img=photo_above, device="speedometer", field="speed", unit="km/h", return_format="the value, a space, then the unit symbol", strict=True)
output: 175 km/h
